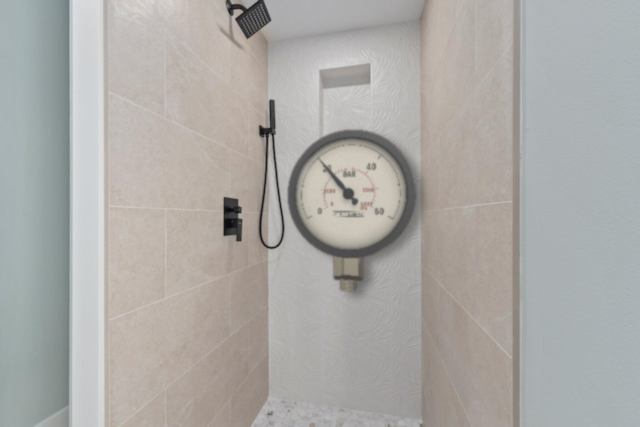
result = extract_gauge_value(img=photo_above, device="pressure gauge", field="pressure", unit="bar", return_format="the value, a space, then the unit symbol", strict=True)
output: 20 bar
